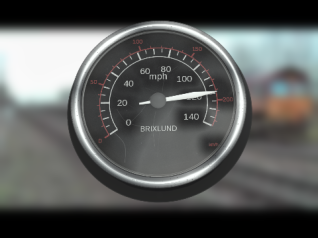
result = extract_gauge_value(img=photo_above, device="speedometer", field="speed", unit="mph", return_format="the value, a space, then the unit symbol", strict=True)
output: 120 mph
